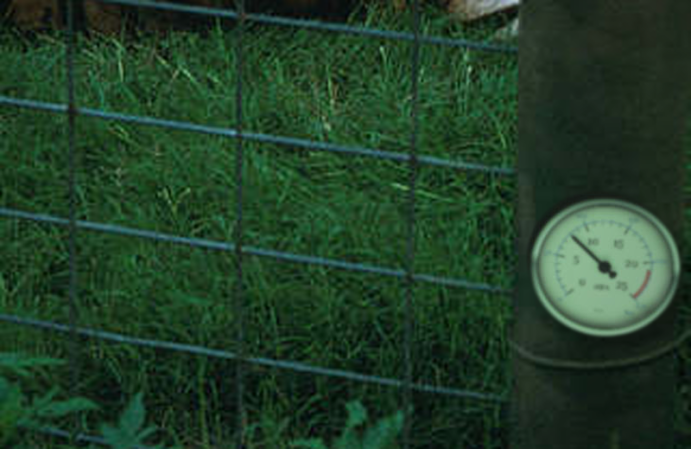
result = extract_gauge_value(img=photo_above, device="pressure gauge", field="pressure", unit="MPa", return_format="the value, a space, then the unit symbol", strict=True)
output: 8 MPa
